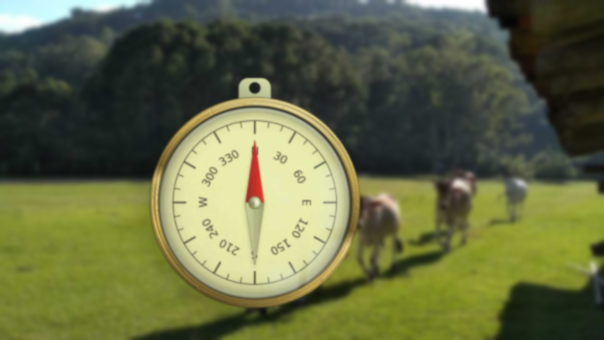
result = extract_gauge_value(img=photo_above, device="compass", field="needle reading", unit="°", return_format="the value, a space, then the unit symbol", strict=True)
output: 0 °
